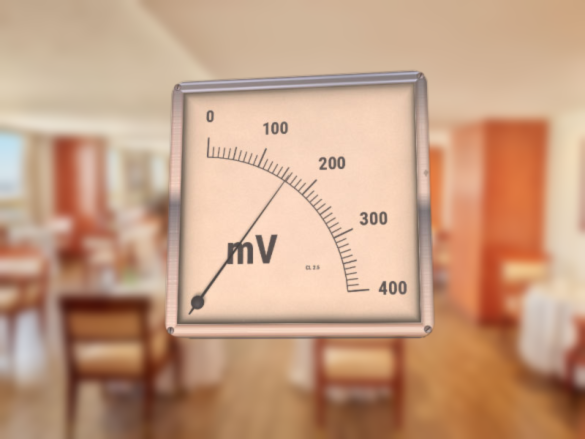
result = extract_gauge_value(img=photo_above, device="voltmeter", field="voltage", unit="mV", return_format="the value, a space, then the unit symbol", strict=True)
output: 160 mV
